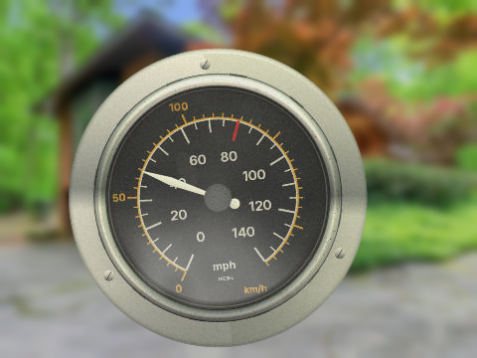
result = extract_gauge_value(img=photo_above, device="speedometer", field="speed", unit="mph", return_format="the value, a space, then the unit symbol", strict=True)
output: 40 mph
